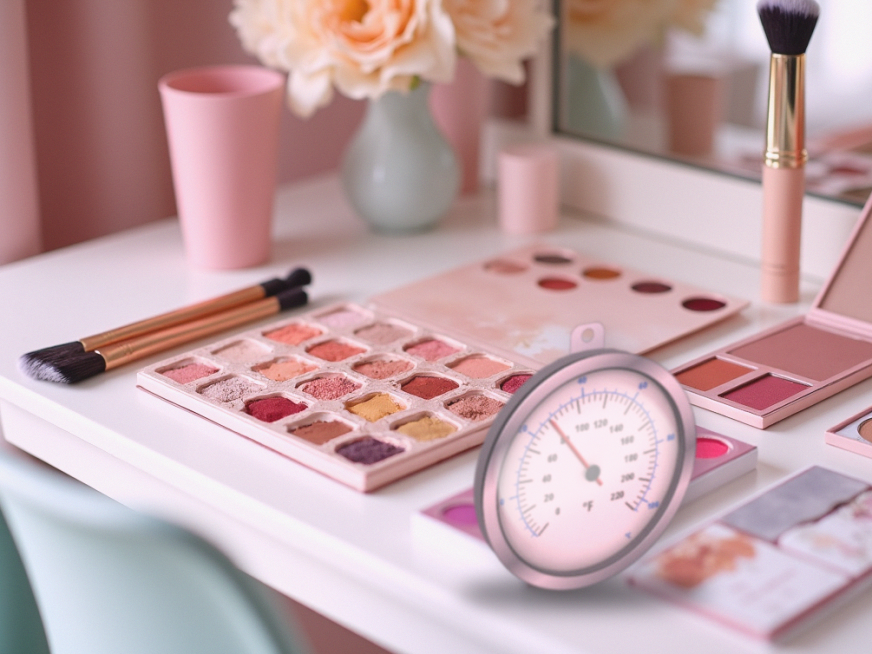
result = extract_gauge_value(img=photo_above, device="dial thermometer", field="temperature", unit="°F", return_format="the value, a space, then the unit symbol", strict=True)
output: 80 °F
